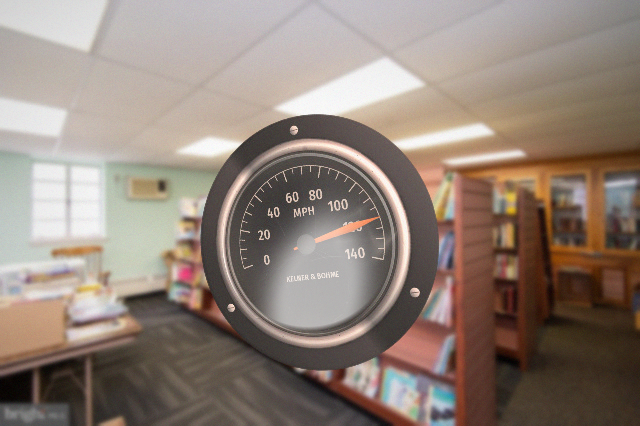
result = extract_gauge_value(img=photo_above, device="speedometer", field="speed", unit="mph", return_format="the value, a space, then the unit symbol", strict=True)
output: 120 mph
